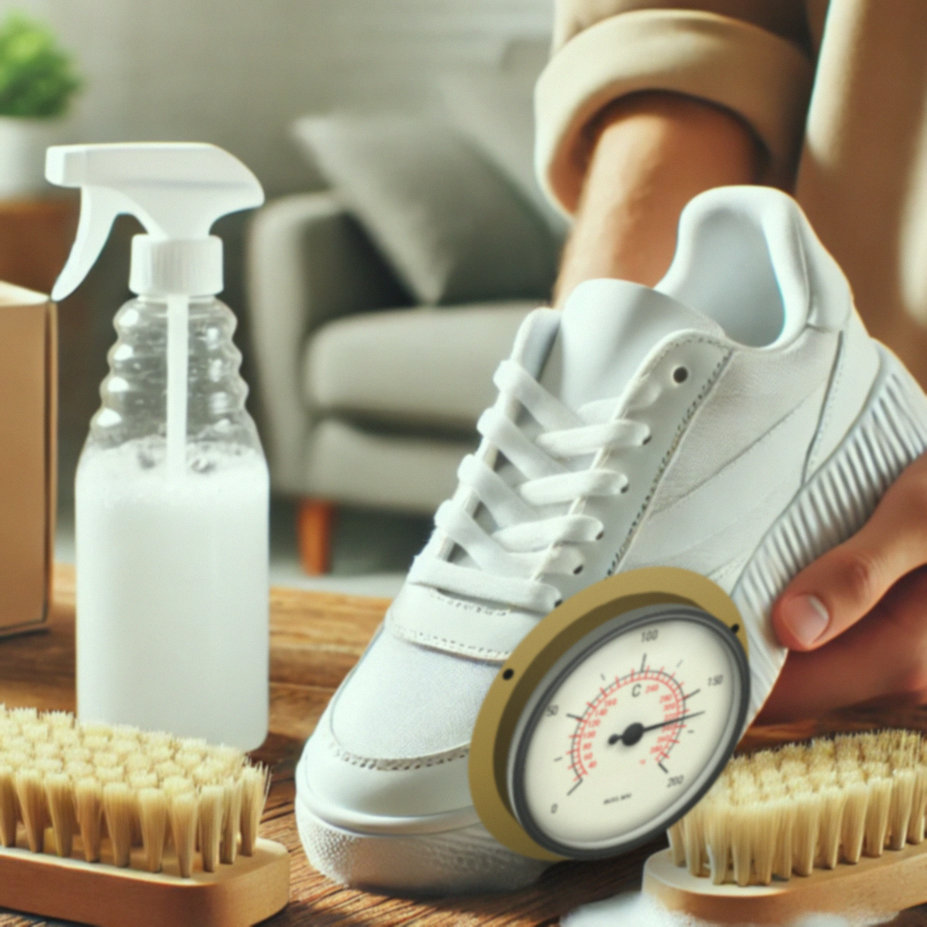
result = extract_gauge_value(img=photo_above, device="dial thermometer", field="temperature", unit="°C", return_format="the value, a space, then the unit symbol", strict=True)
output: 162.5 °C
